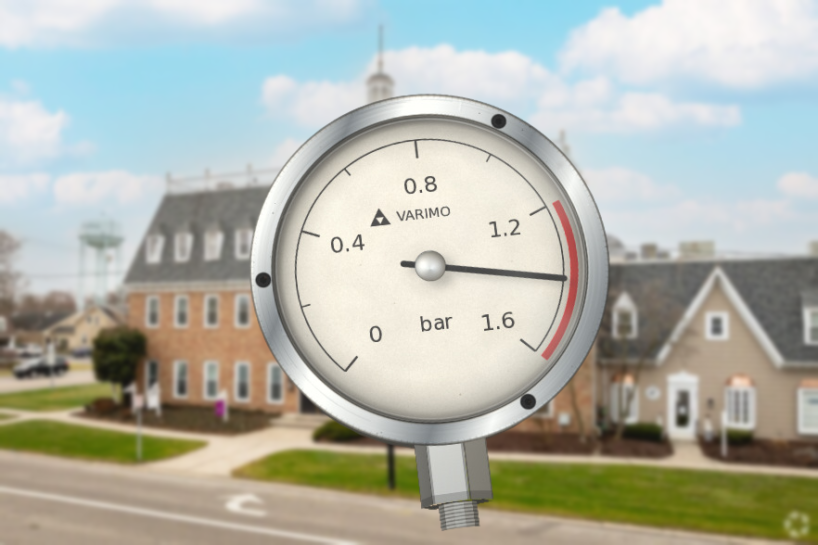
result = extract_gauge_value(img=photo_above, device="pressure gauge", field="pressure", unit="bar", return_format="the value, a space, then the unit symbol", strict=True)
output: 1.4 bar
